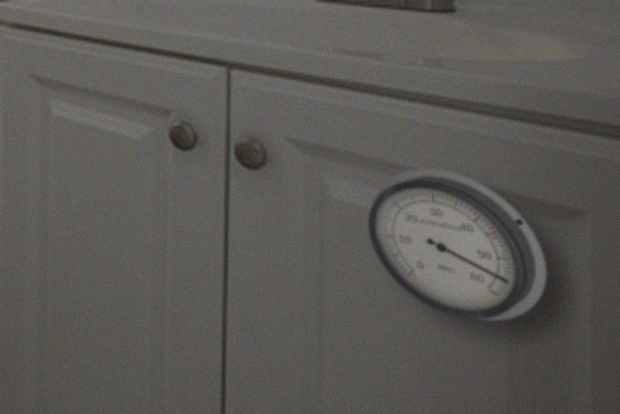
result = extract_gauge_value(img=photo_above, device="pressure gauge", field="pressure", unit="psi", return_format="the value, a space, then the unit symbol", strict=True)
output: 55 psi
